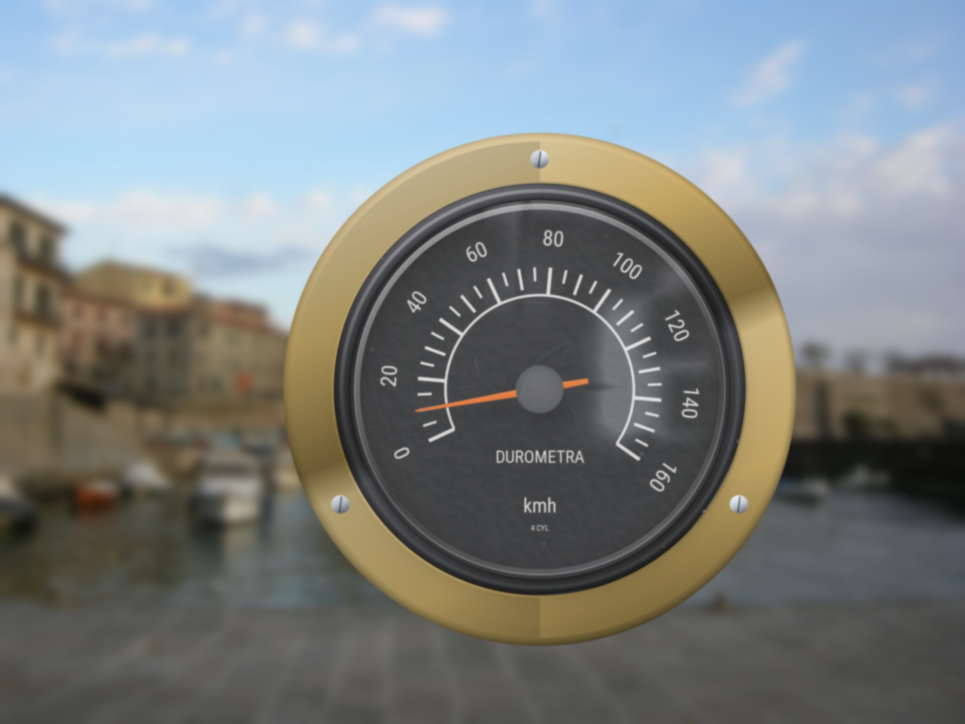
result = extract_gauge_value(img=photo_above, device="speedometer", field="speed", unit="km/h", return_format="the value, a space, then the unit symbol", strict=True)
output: 10 km/h
